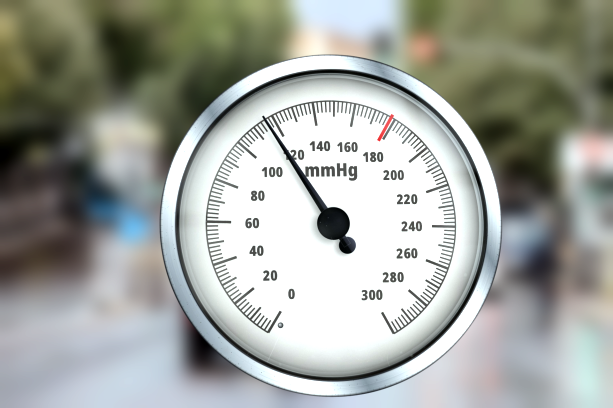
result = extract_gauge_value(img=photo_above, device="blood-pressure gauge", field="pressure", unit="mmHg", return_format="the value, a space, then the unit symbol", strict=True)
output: 116 mmHg
